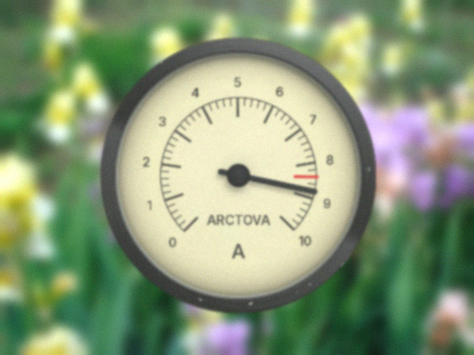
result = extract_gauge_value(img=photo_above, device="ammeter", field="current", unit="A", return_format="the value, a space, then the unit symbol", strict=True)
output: 8.8 A
